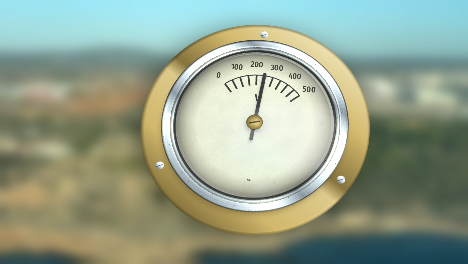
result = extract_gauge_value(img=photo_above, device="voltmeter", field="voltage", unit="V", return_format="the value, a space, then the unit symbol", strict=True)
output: 250 V
